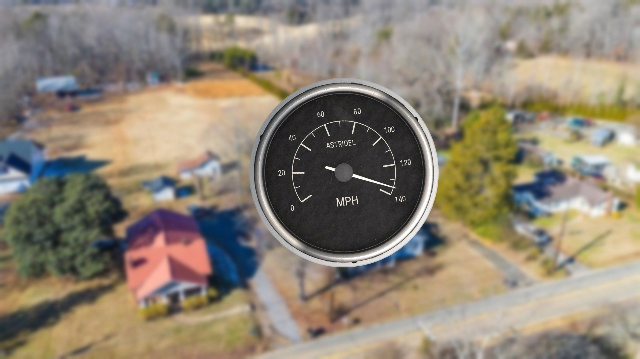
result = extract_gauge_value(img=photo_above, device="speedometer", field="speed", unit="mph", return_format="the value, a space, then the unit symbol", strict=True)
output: 135 mph
